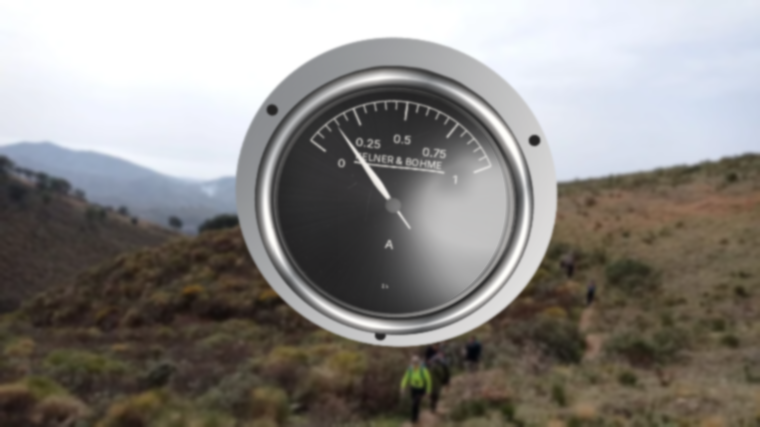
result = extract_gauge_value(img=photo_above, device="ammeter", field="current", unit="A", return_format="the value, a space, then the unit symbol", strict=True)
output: 0.15 A
